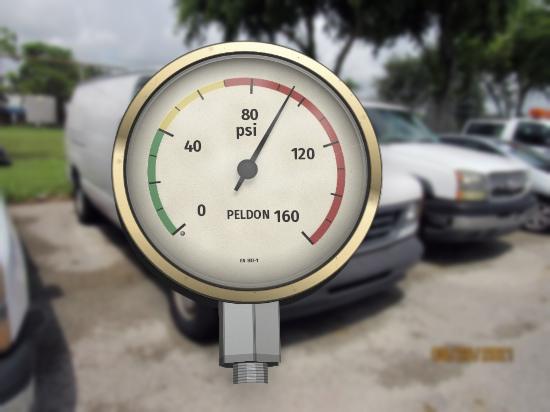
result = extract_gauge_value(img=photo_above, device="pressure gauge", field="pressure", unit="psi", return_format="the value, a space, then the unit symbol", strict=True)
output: 95 psi
